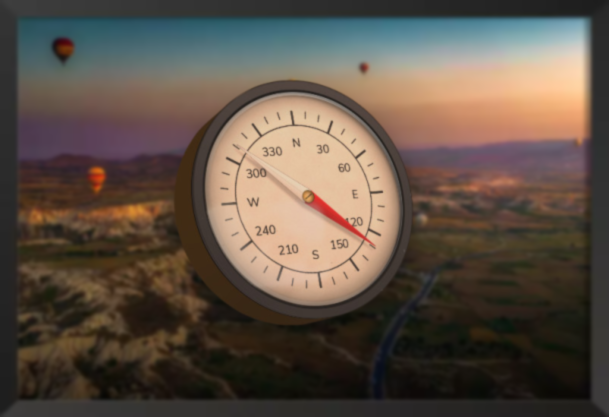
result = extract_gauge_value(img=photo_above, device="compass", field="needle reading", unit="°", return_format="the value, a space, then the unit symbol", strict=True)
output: 130 °
